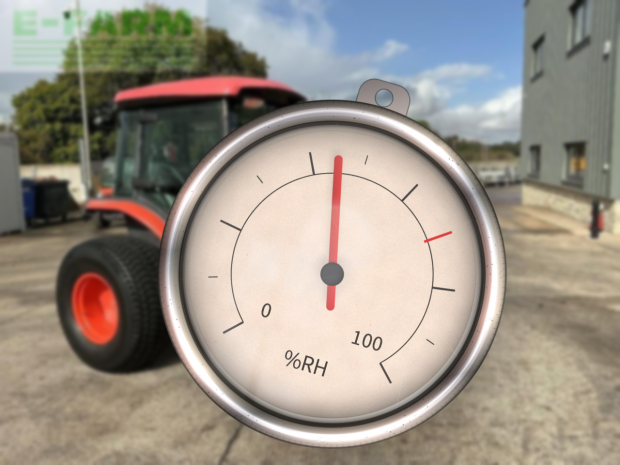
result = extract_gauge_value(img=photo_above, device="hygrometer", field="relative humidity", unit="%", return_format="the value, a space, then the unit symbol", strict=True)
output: 45 %
